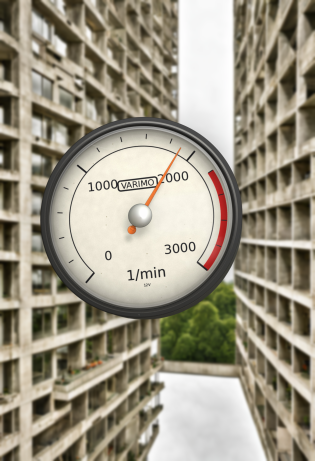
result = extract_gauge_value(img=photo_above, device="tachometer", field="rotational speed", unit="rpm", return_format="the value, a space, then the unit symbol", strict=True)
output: 1900 rpm
